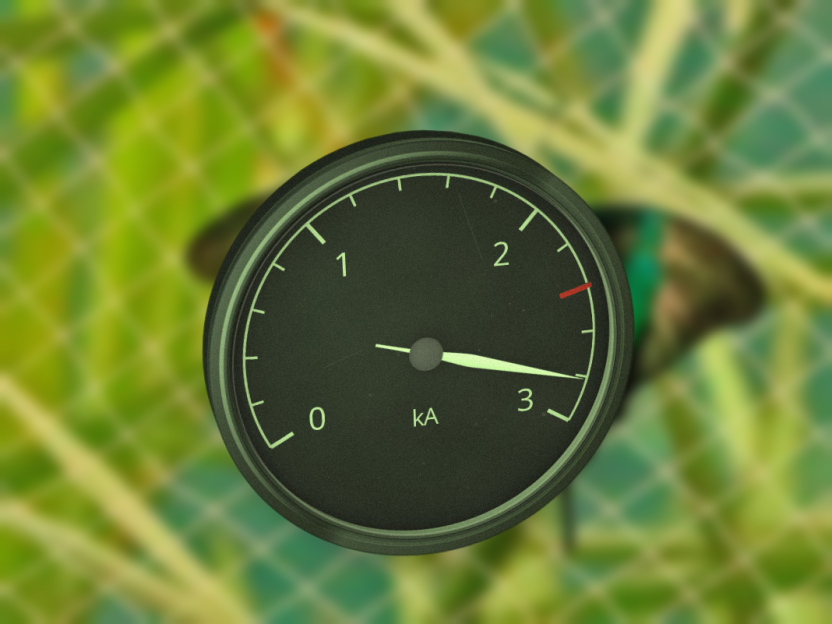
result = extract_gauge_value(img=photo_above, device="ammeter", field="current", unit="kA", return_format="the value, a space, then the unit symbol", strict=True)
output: 2.8 kA
